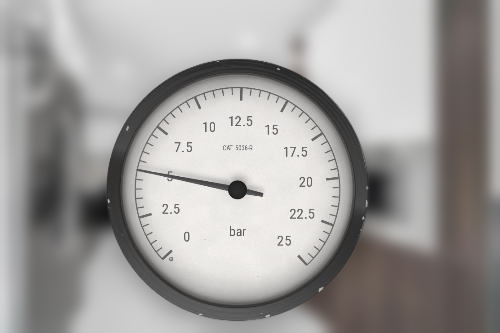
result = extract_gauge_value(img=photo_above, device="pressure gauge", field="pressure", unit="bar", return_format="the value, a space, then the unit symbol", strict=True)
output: 5 bar
